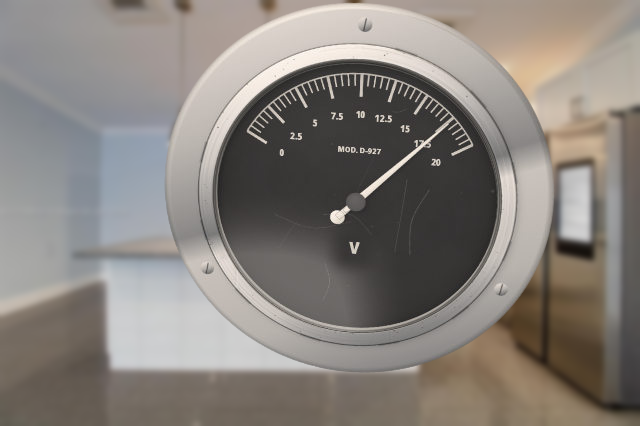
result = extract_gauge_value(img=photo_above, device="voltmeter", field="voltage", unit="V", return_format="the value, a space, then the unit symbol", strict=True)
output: 17.5 V
